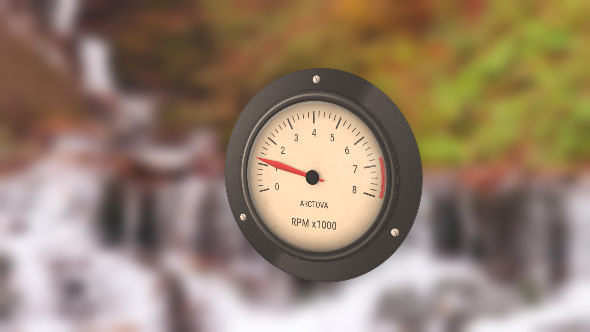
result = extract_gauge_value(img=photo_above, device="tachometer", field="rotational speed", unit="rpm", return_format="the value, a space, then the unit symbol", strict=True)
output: 1200 rpm
